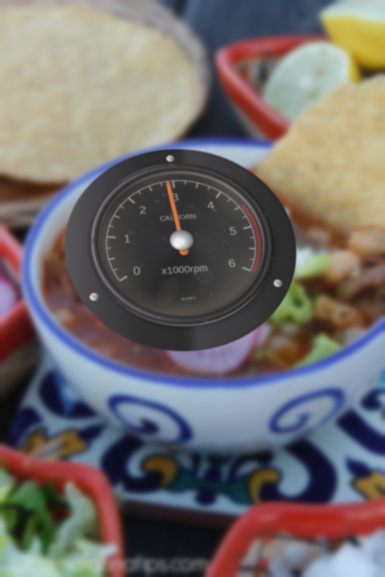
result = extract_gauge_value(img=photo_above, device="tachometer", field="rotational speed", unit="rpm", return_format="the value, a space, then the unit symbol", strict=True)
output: 2875 rpm
